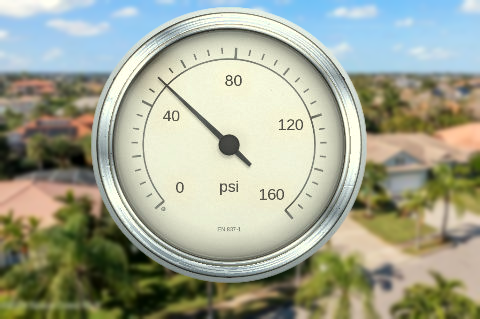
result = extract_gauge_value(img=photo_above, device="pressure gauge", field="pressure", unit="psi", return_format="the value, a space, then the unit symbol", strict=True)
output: 50 psi
